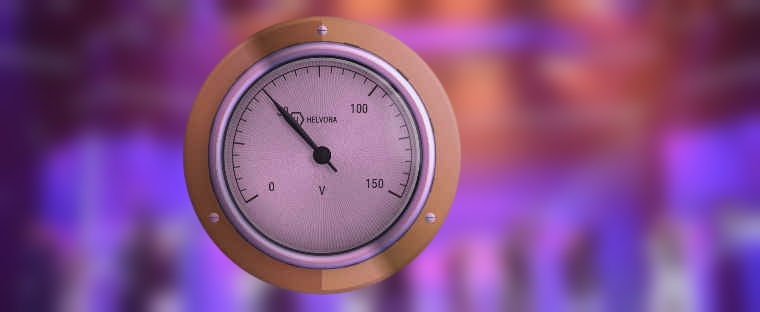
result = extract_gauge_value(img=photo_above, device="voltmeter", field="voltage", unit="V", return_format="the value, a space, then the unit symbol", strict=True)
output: 50 V
